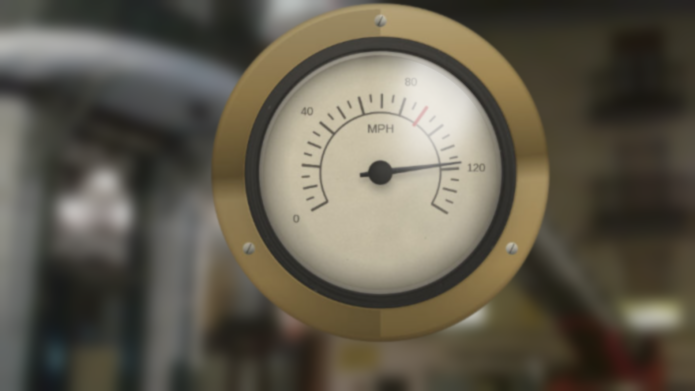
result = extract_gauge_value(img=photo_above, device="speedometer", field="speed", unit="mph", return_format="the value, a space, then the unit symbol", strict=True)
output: 117.5 mph
